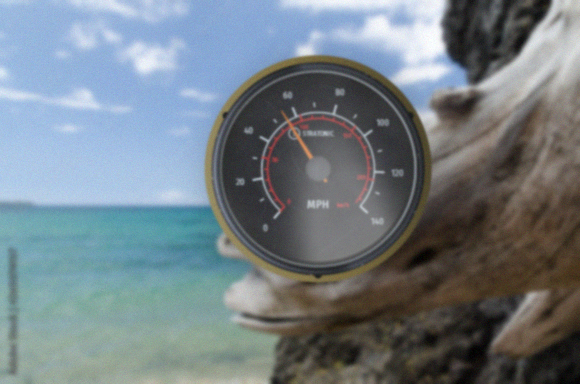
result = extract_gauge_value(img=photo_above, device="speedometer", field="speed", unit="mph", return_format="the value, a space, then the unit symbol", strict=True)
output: 55 mph
